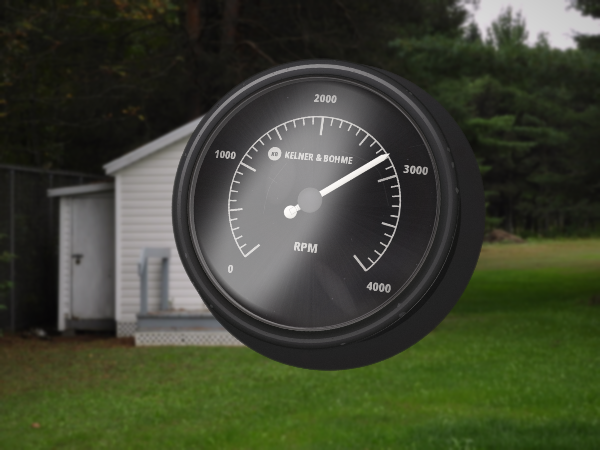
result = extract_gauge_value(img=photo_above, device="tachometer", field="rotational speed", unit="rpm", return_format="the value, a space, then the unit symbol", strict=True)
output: 2800 rpm
